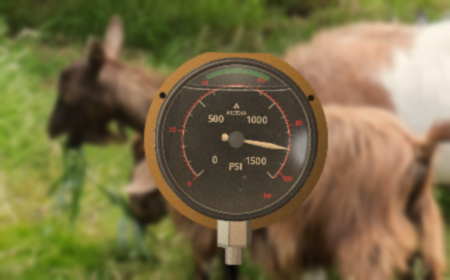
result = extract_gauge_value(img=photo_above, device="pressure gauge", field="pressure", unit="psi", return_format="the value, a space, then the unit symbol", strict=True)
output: 1300 psi
